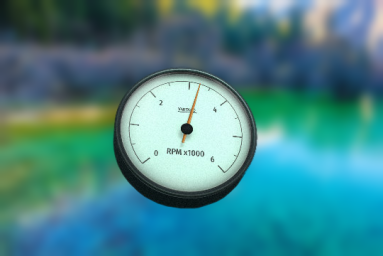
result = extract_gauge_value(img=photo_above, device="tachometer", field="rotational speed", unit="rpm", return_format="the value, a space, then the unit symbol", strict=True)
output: 3250 rpm
